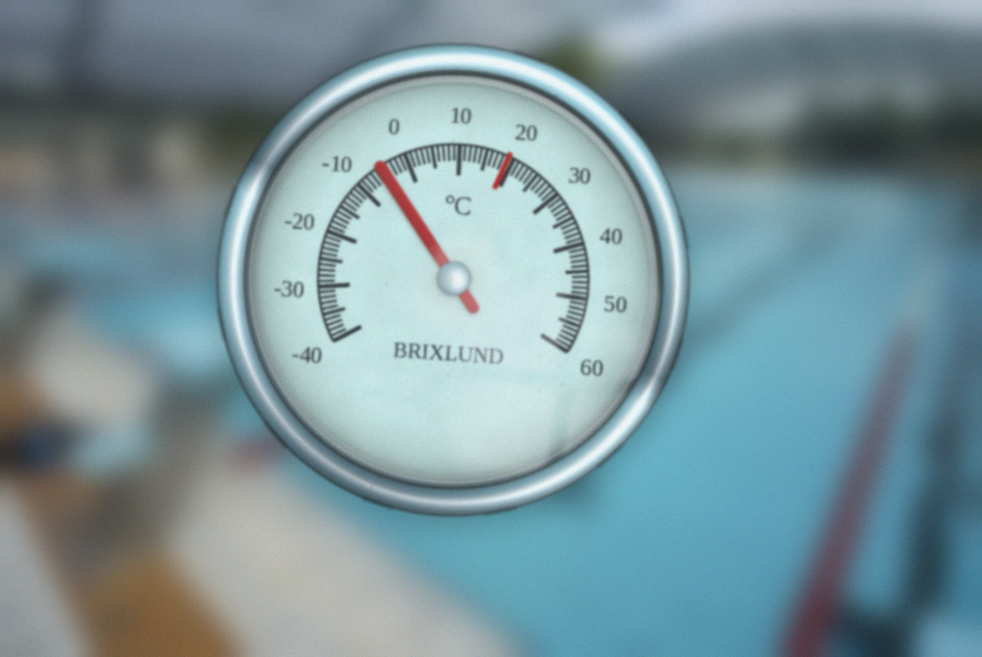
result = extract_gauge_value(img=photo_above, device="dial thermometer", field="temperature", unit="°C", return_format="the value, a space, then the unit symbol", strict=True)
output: -5 °C
